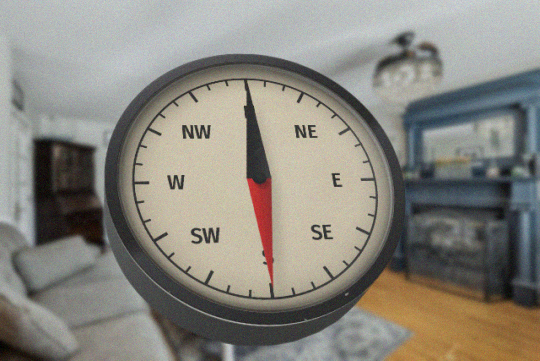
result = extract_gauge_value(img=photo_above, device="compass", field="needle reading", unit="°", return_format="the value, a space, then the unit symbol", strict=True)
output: 180 °
